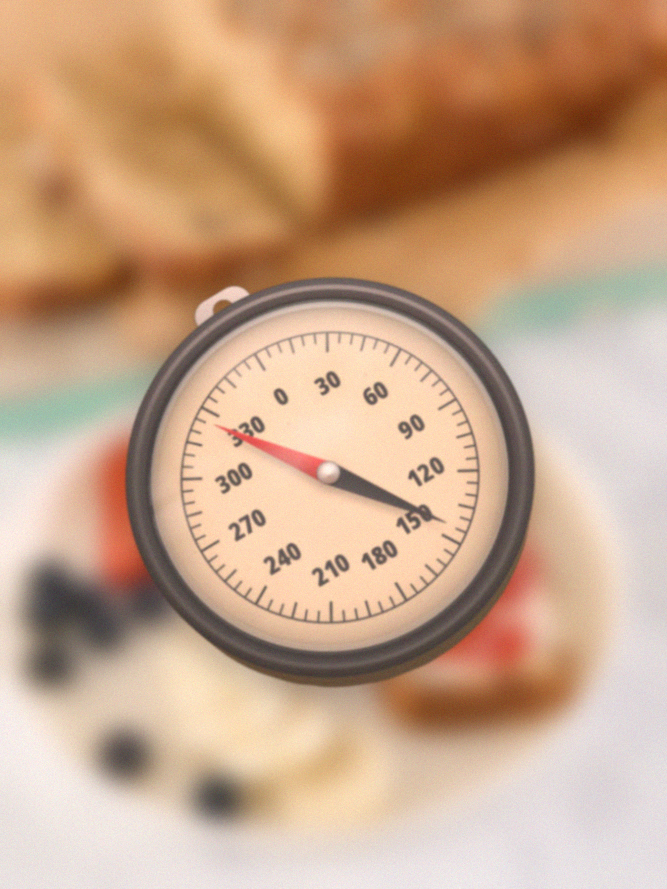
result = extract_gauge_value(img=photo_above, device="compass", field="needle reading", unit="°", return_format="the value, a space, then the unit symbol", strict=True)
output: 325 °
